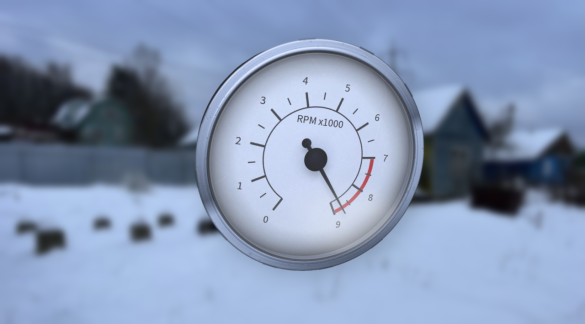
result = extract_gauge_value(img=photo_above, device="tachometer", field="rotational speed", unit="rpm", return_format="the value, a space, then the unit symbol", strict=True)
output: 8750 rpm
